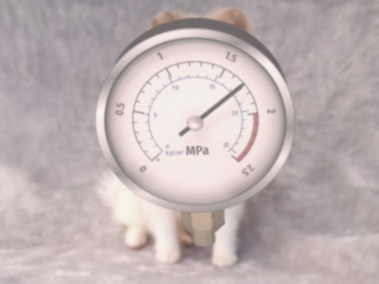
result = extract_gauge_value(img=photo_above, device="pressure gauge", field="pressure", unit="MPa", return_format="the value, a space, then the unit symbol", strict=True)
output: 1.7 MPa
